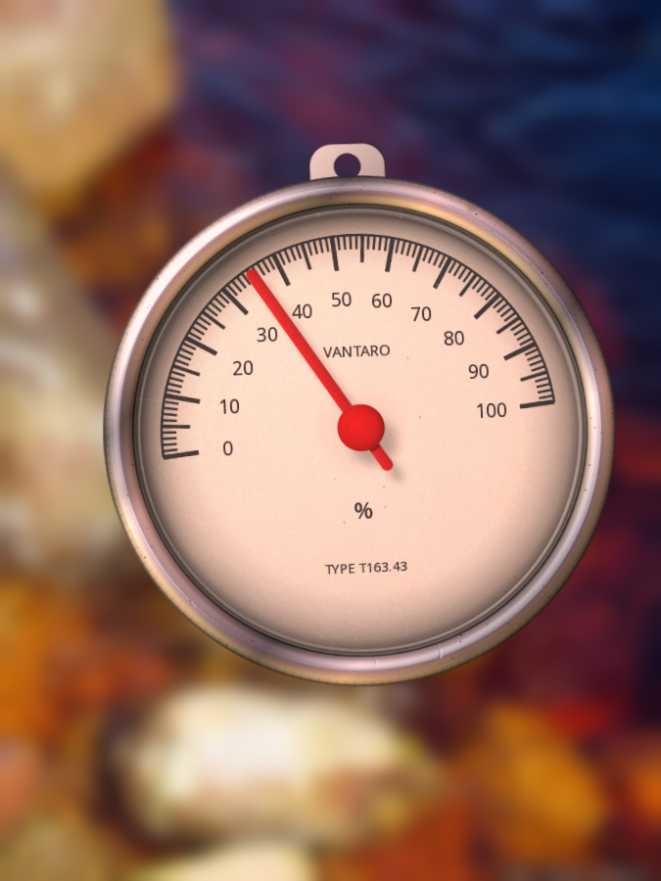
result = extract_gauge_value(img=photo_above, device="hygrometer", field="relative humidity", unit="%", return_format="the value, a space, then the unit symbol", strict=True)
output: 35 %
